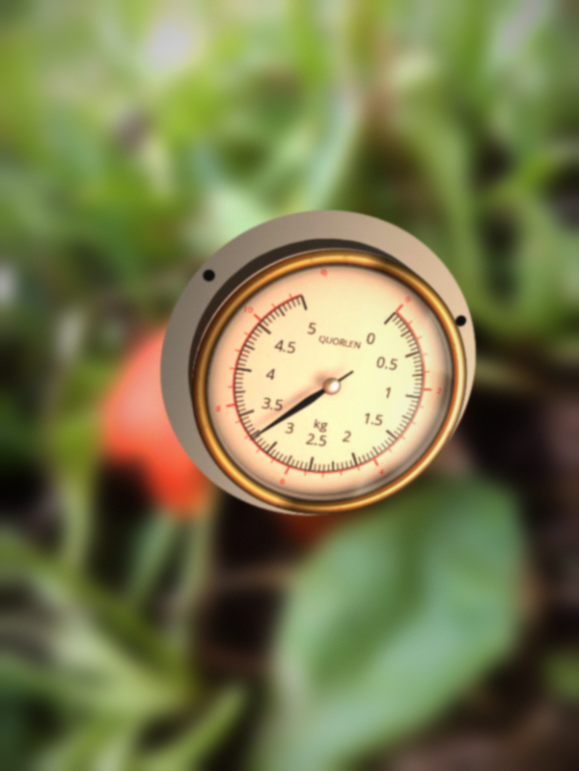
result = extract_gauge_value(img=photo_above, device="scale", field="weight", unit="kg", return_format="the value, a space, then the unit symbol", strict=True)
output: 3.25 kg
